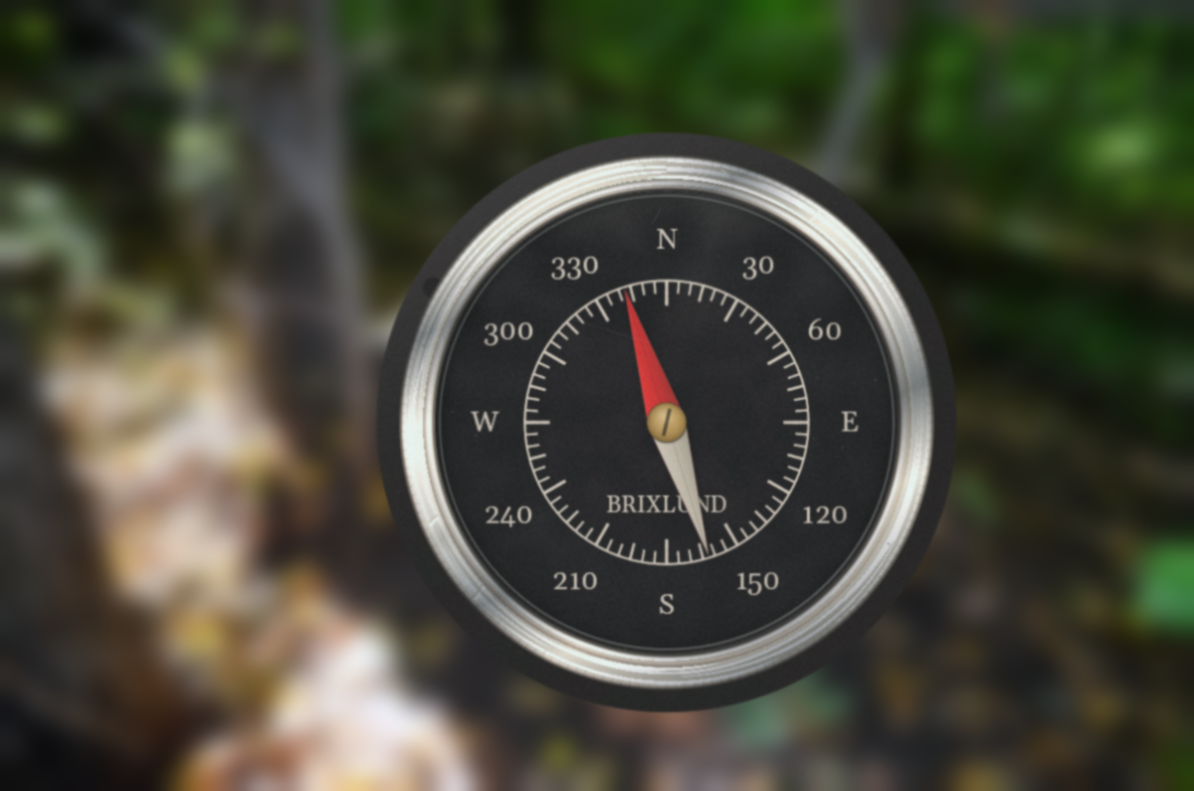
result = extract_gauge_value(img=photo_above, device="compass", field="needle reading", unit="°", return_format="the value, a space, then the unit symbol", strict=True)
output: 342.5 °
